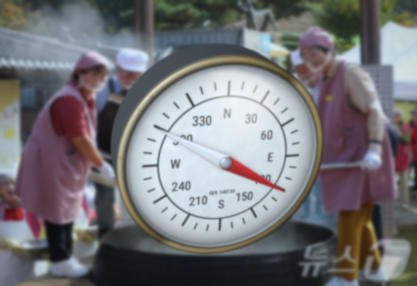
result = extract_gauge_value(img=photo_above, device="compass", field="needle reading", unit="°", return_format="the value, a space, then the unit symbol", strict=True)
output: 120 °
